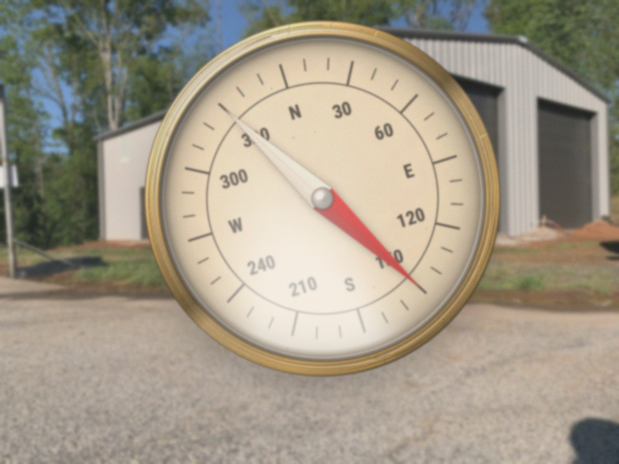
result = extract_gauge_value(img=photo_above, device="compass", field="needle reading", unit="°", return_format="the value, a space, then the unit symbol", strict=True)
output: 150 °
